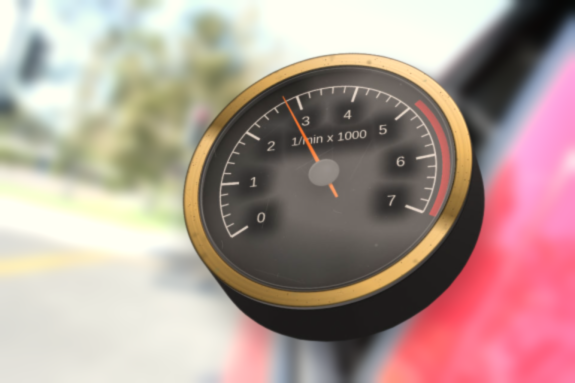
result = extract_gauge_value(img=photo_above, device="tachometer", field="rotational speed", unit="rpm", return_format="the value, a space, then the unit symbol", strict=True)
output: 2800 rpm
